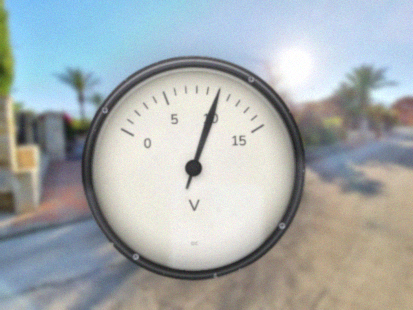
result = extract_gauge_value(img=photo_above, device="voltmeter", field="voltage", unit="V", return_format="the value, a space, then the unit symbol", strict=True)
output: 10 V
